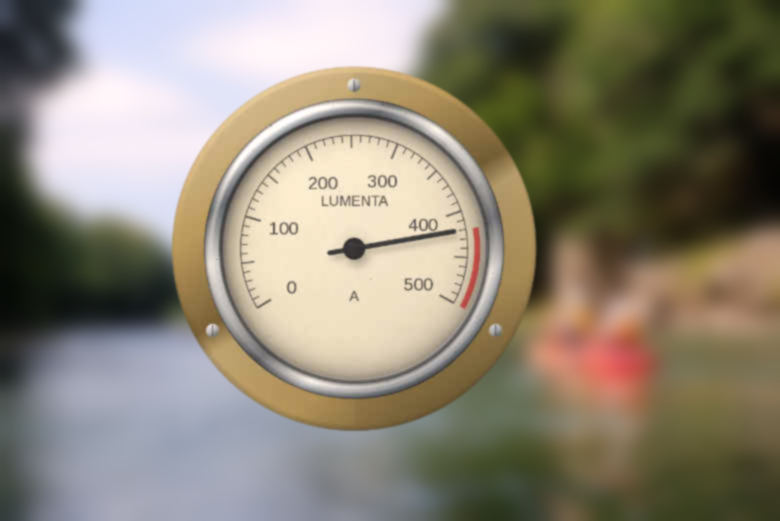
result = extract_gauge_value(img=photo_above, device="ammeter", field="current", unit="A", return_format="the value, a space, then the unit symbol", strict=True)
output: 420 A
